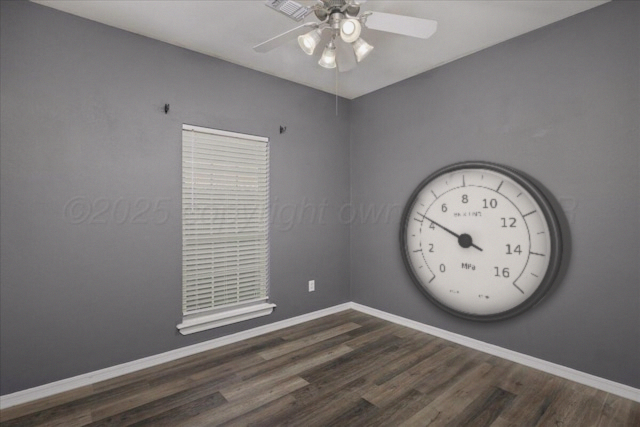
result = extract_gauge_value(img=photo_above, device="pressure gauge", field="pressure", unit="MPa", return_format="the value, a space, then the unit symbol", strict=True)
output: 4.5 MPa
